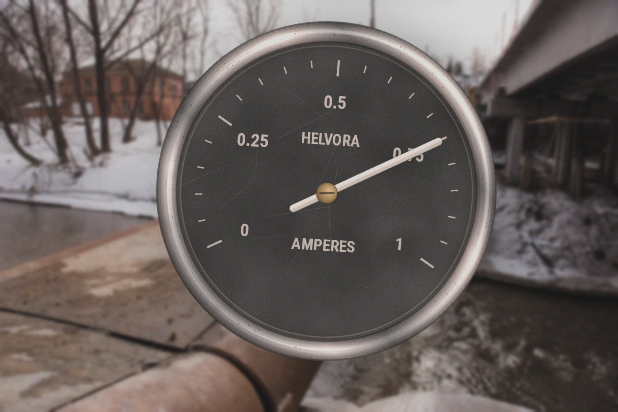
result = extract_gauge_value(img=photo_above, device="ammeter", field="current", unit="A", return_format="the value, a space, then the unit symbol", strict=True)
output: 0.75 A
